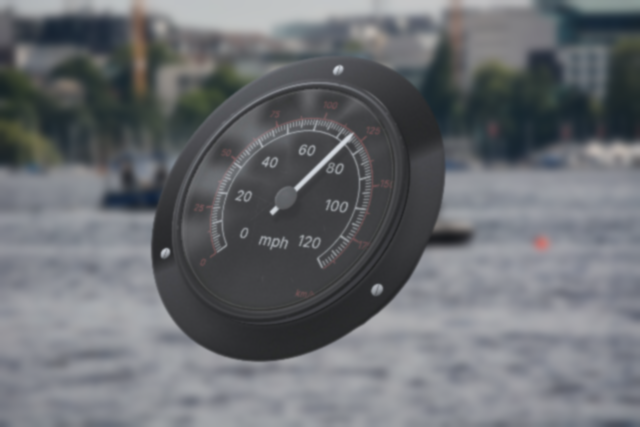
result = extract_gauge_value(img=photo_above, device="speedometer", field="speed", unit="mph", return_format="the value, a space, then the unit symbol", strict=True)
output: 75 mph
